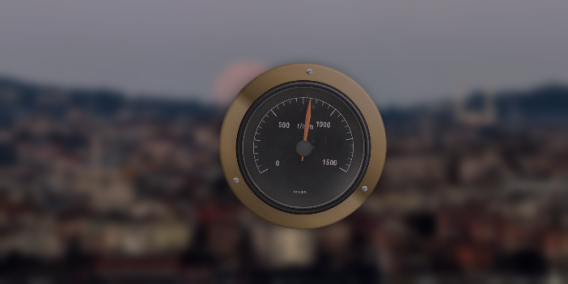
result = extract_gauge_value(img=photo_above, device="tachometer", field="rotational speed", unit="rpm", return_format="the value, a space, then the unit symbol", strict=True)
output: 800 rpm
